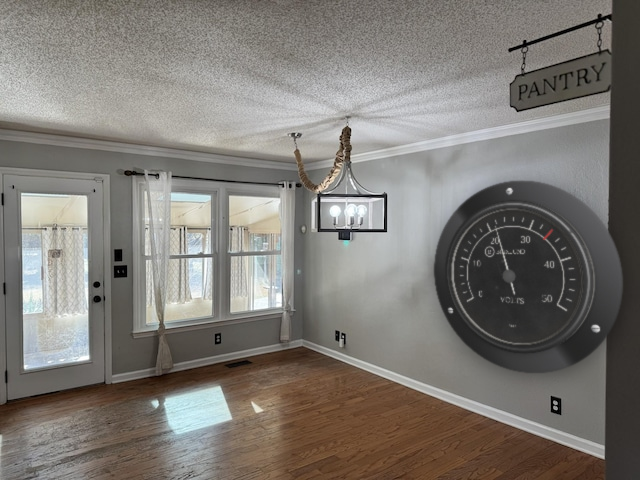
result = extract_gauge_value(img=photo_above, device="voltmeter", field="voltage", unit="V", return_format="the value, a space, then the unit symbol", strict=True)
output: 22 V
